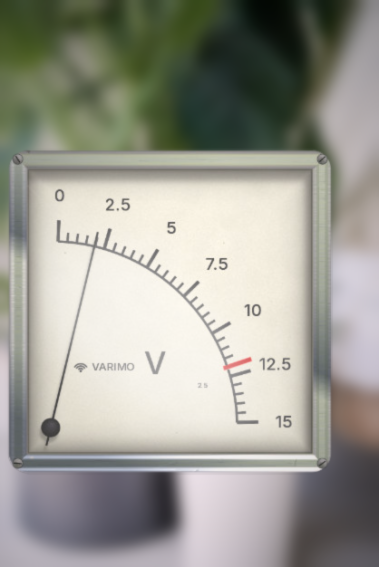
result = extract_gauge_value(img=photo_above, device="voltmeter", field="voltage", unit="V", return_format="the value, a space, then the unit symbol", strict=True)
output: 2 V
